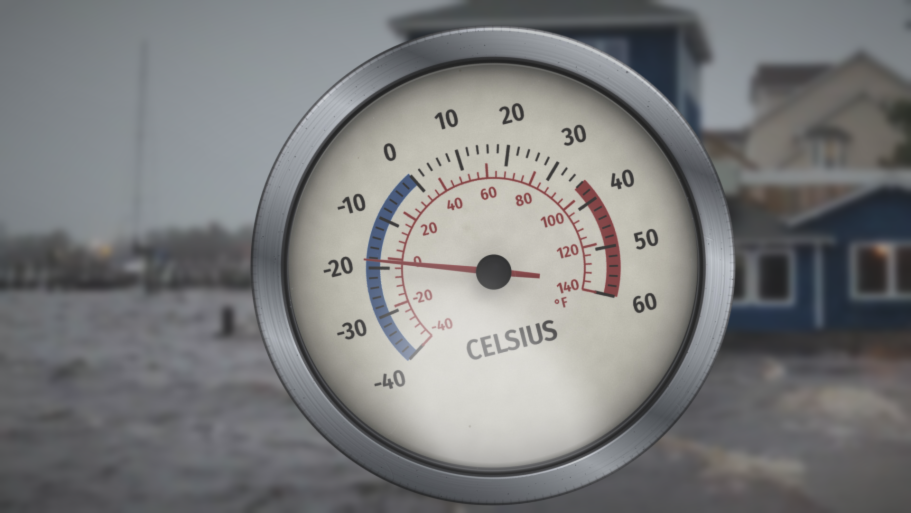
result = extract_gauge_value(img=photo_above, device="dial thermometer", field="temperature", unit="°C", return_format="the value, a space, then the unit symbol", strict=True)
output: -18 °C
